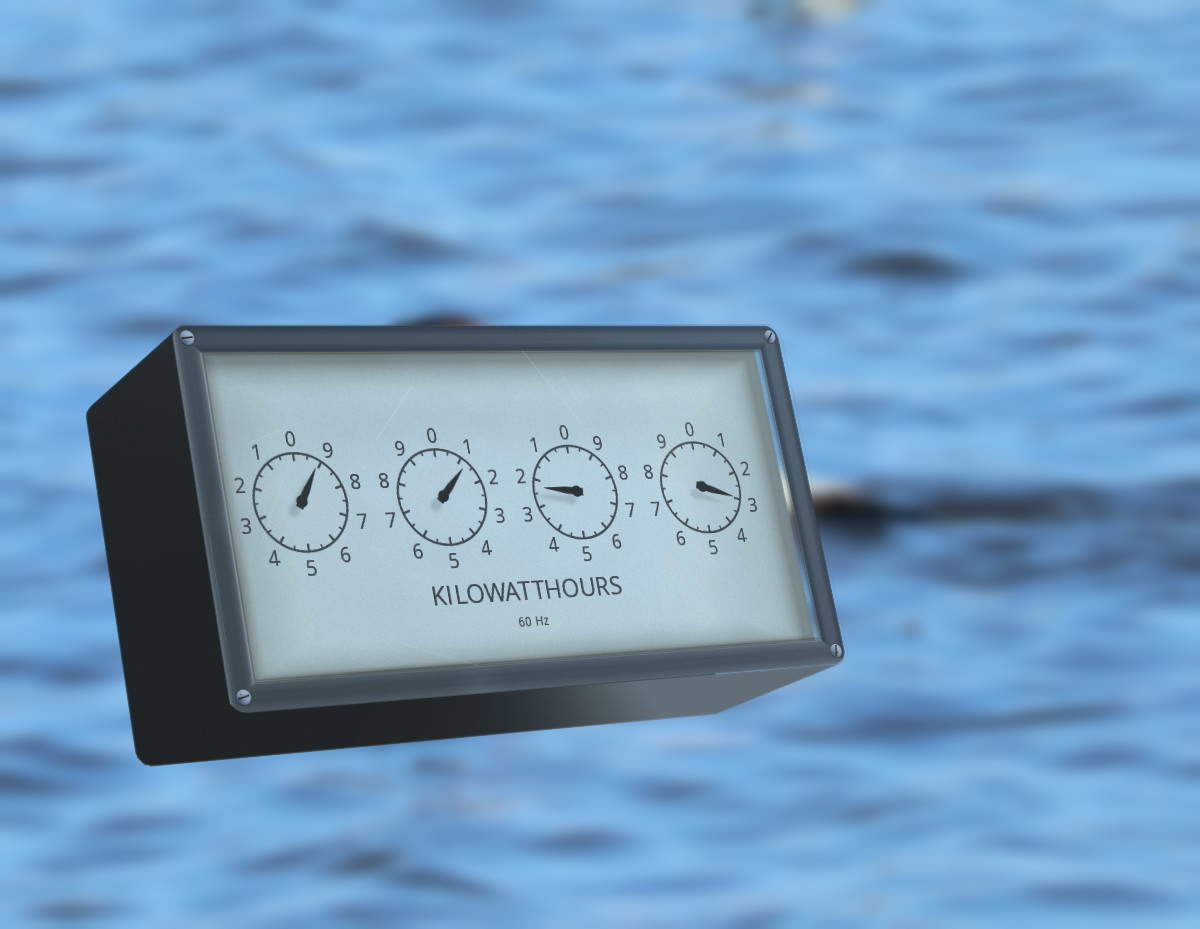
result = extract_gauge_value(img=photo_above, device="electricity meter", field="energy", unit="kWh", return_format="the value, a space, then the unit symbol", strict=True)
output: 9123 kWh
